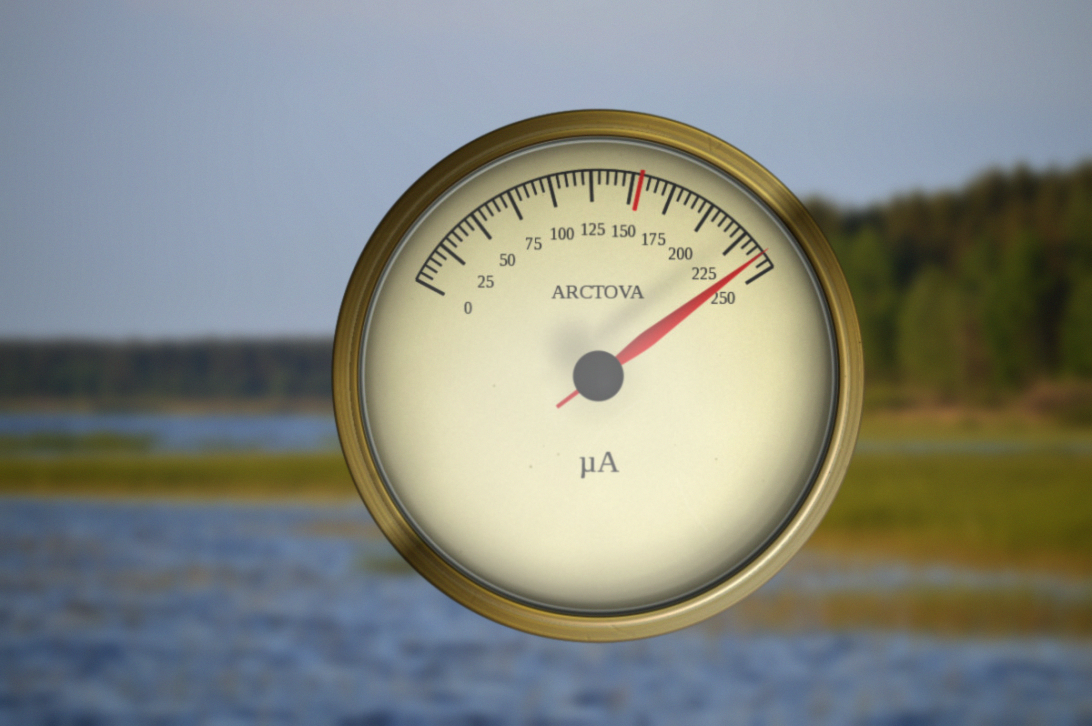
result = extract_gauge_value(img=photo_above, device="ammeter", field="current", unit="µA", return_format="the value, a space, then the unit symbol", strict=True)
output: 240 µA
